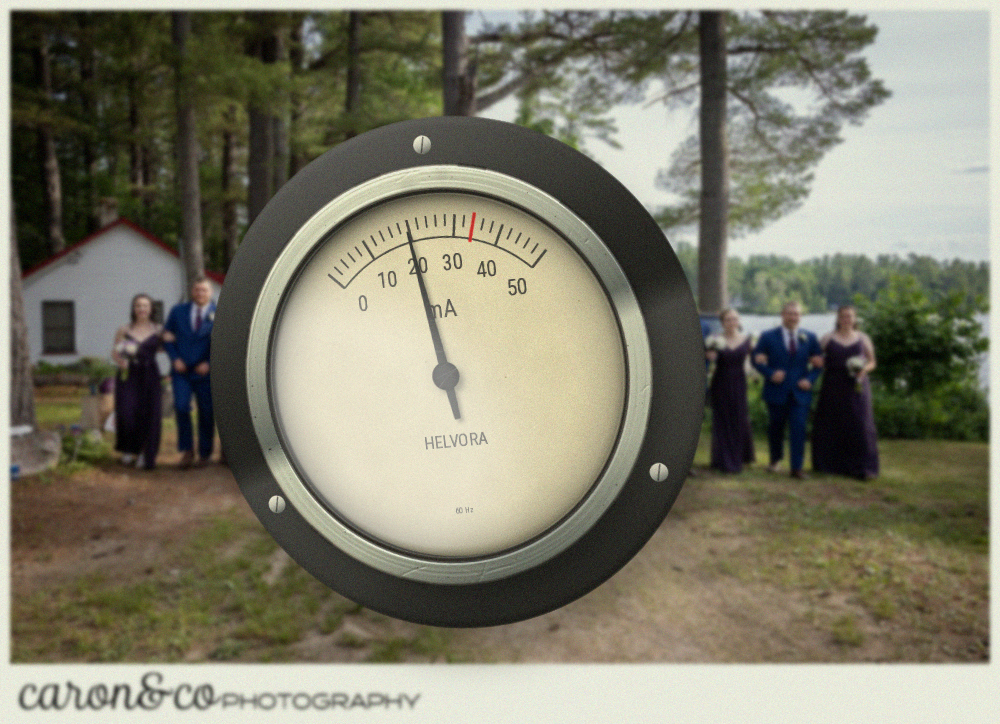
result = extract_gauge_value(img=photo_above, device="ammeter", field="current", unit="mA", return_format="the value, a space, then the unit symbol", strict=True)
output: 20 mA
